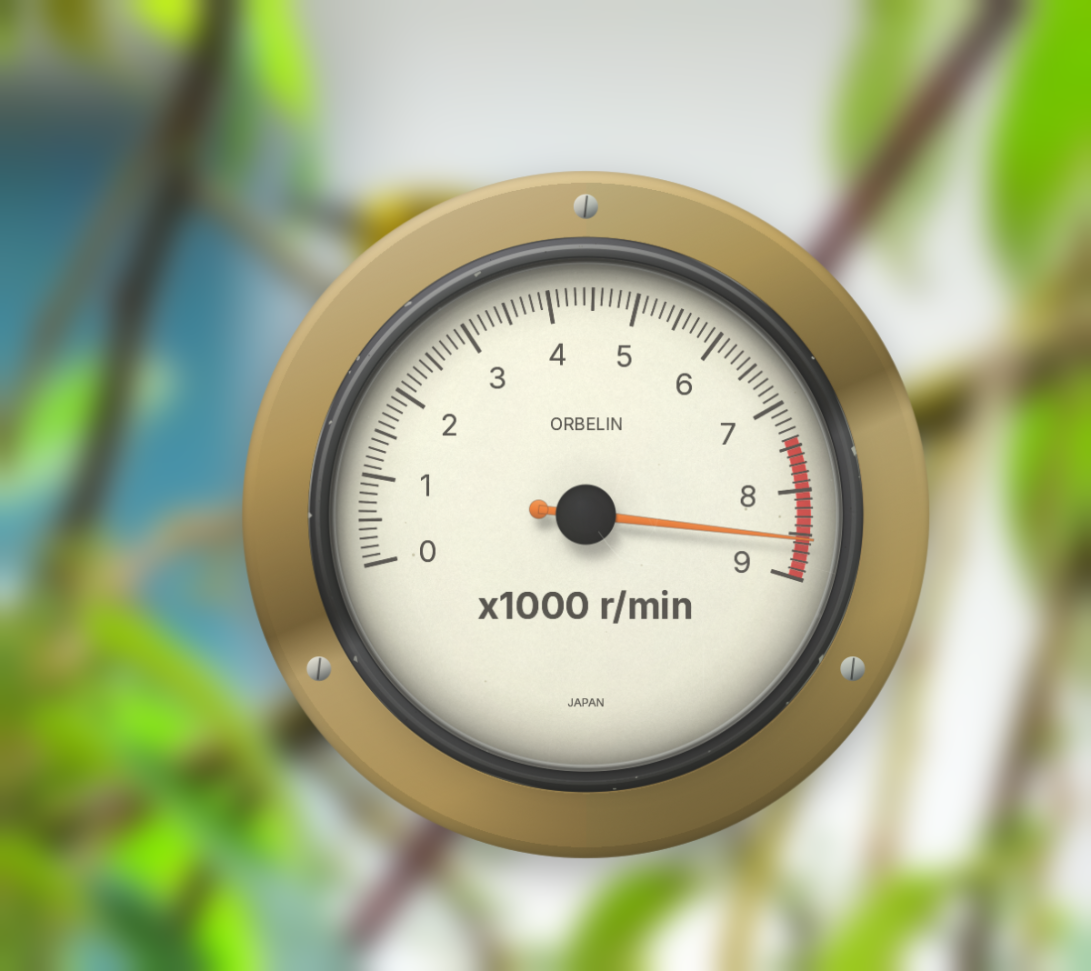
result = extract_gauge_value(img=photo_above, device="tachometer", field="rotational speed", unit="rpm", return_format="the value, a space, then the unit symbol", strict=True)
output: 8550 rpm
